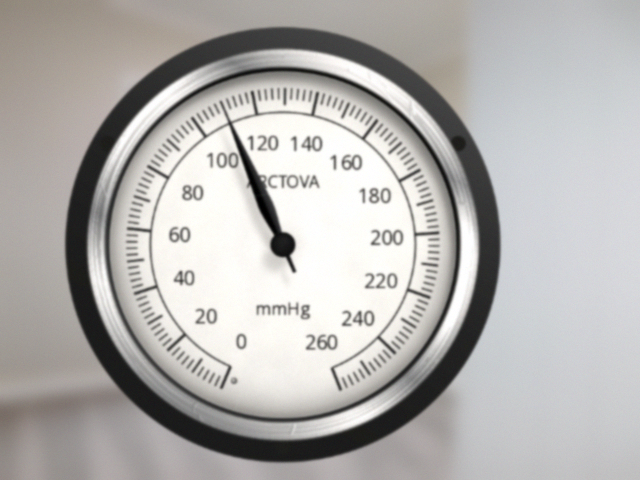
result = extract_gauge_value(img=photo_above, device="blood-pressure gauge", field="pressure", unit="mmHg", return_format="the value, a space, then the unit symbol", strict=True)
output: 110 mmHg
